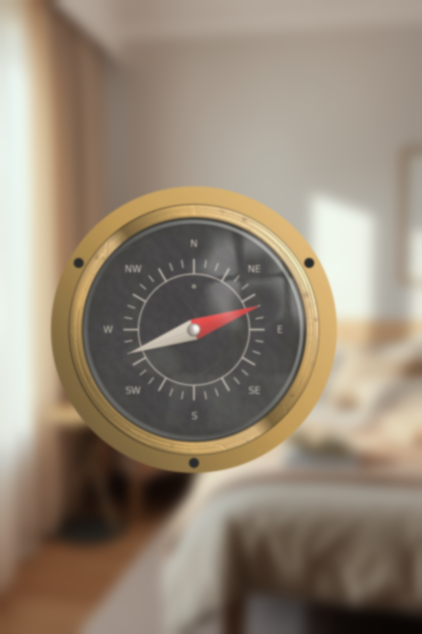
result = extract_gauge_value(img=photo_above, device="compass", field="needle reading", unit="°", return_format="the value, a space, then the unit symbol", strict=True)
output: 70 °
